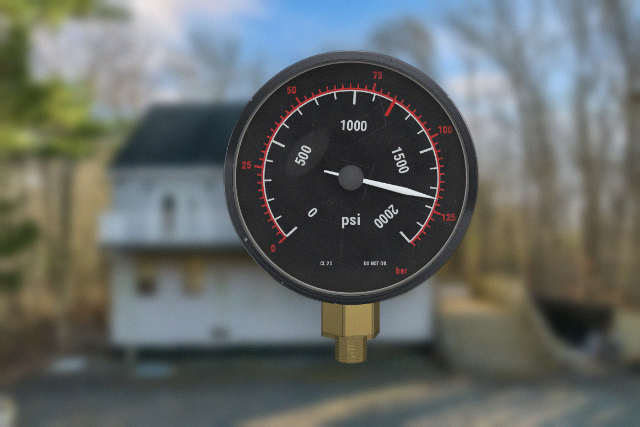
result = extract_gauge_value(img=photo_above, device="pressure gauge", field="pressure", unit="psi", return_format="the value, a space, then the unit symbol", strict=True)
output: 1750 psi
